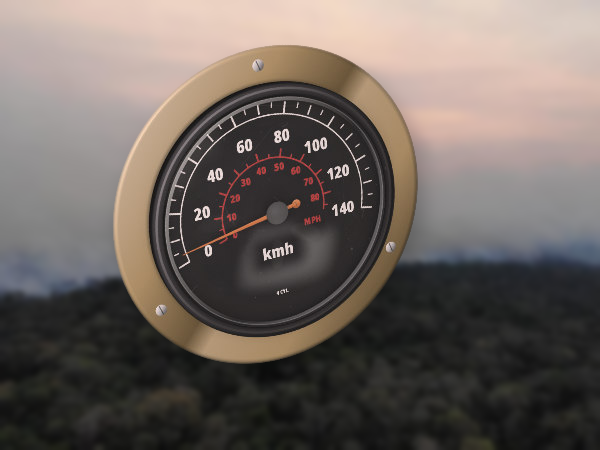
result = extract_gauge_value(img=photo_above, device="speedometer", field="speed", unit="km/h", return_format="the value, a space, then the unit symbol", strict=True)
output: 5 km/h
